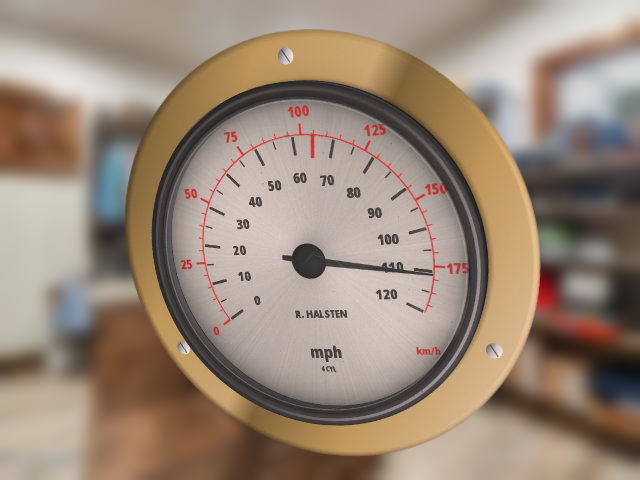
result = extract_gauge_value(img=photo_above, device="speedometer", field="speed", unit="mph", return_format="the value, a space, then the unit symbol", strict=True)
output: 110 mph
